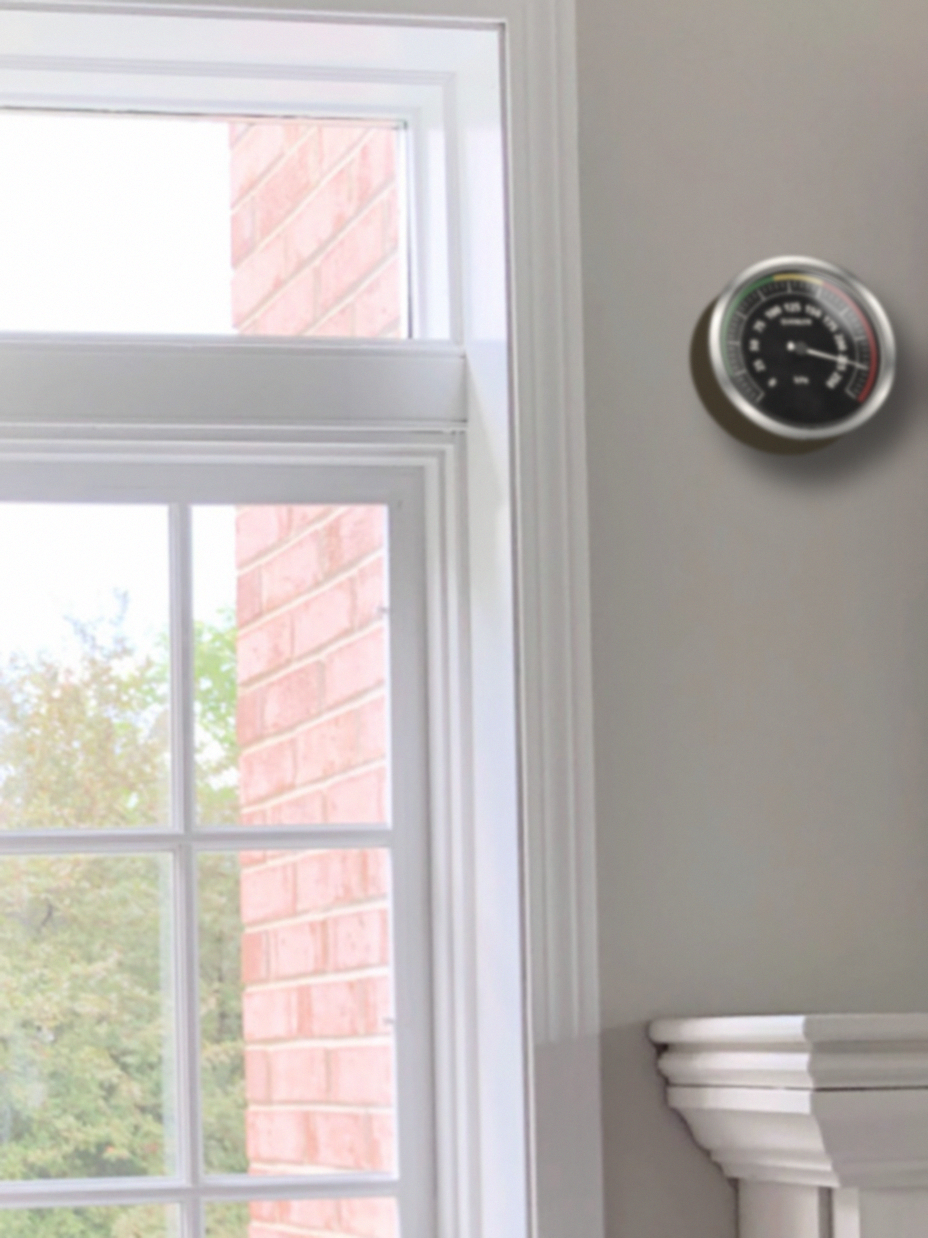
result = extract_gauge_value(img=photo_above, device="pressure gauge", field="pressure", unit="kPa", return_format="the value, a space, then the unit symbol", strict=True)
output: 225 kPa
